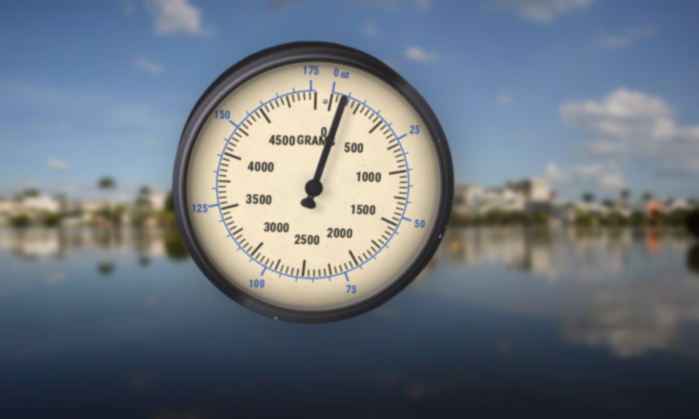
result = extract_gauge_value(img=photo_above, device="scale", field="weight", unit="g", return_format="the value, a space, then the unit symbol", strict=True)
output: 100 g
